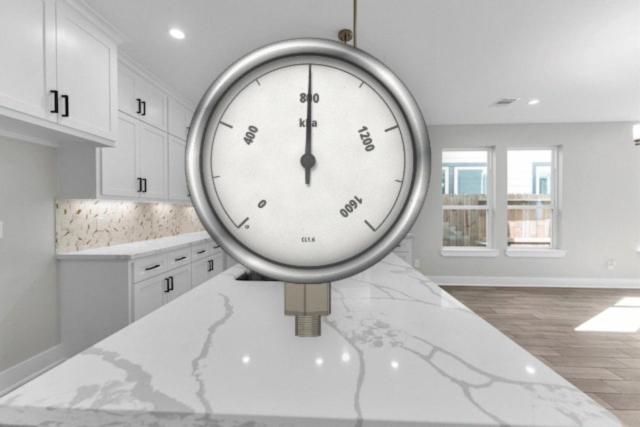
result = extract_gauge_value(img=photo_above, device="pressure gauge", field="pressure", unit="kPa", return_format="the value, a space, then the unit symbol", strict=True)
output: 800 kPa
